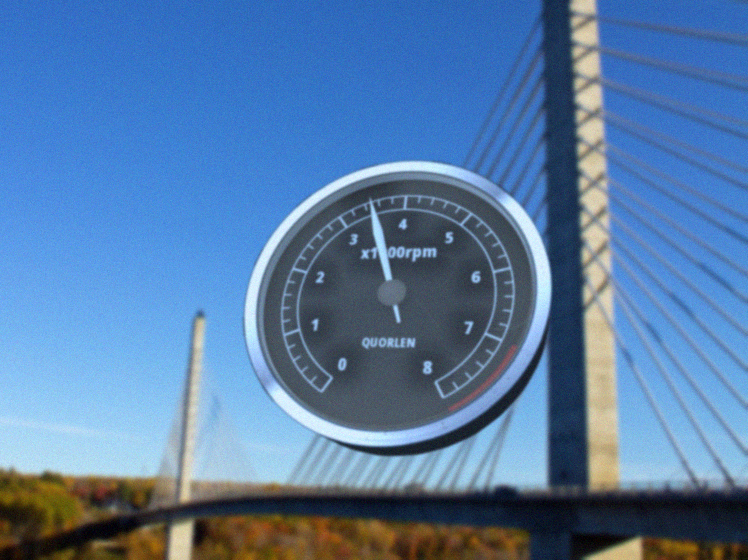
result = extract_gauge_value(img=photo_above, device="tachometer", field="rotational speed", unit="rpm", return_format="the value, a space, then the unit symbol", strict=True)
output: 3500 rpm
